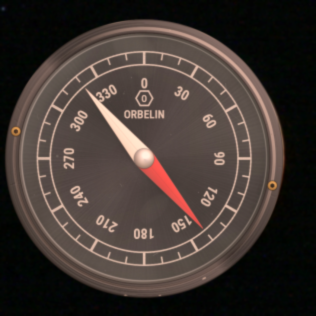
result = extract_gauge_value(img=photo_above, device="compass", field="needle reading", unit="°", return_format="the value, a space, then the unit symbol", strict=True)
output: 140 °
